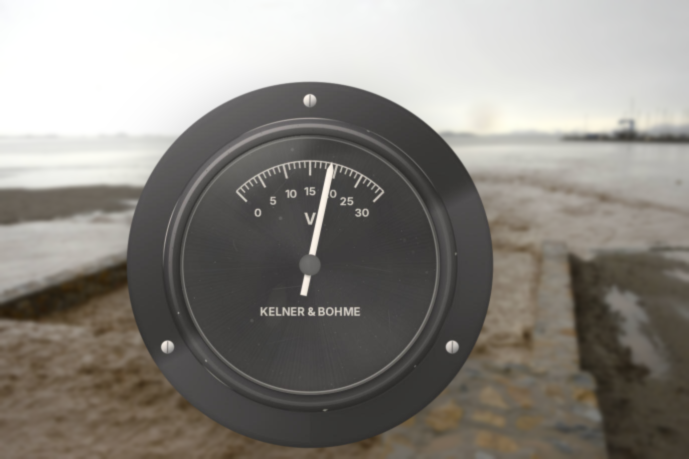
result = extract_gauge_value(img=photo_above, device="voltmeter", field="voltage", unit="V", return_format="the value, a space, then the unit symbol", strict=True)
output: 19 V
